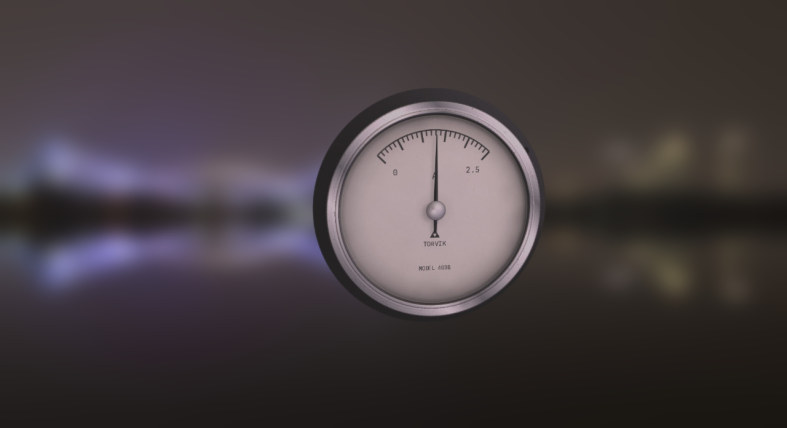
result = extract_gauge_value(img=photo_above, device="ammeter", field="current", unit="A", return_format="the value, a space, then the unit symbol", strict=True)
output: 1.3 A
